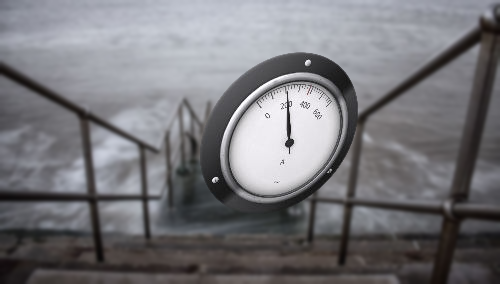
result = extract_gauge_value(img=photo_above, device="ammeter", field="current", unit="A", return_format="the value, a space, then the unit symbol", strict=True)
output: 200 A
